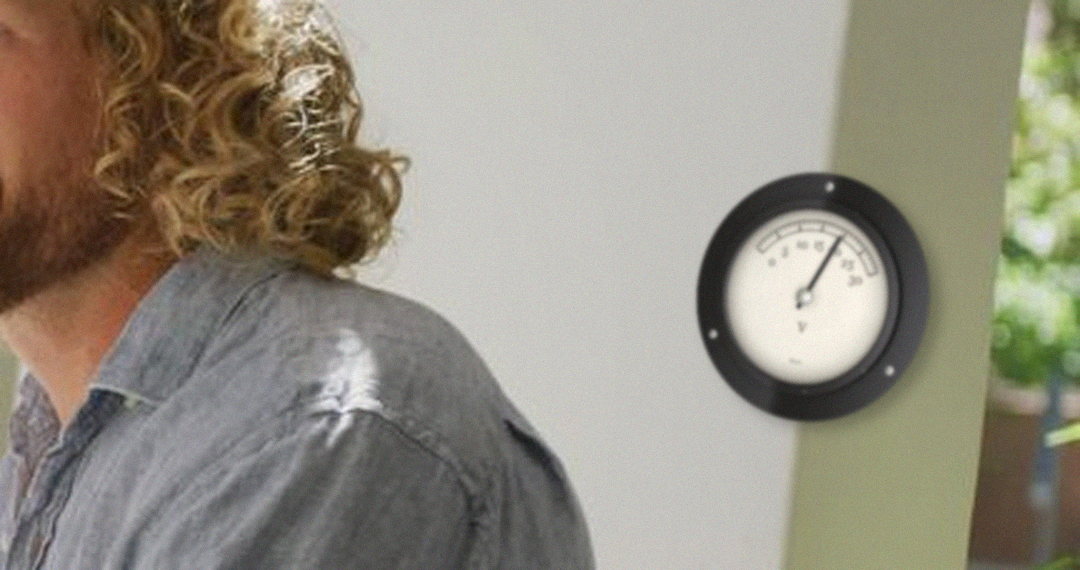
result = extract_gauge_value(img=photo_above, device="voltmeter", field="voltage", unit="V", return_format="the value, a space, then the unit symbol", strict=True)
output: 20 V
